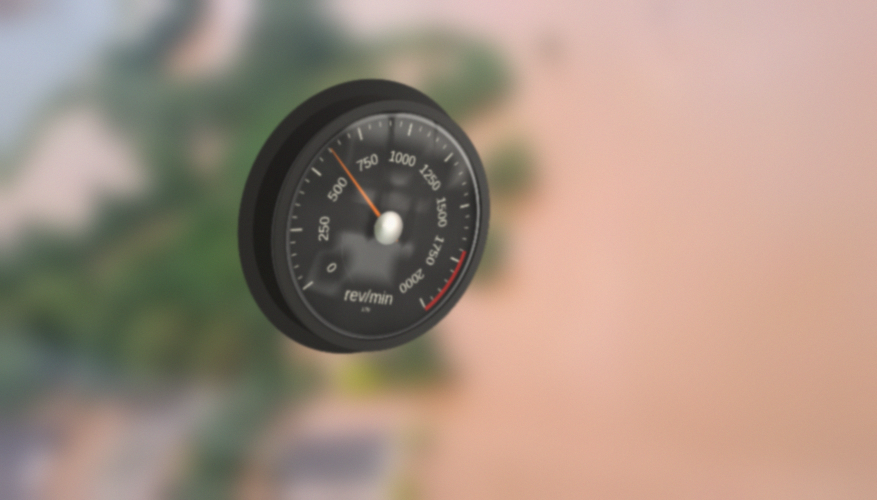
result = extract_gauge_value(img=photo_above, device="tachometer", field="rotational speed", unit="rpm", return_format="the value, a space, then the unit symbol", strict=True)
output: 600 rpm
